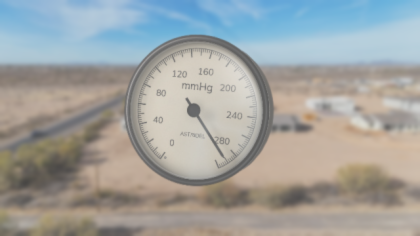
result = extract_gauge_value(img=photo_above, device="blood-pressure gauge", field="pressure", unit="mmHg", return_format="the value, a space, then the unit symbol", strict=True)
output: 290 mmHg
